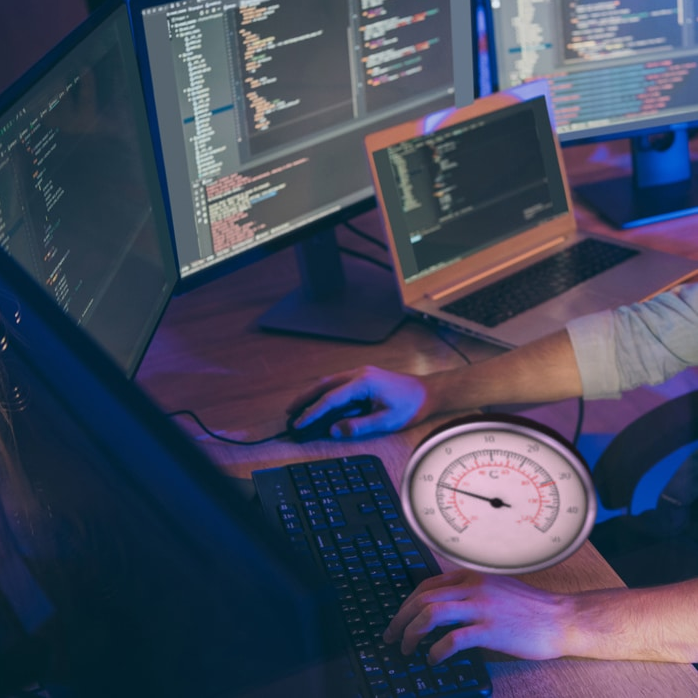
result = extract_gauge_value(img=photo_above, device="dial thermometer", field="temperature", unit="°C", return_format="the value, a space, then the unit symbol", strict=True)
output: -10 °C
